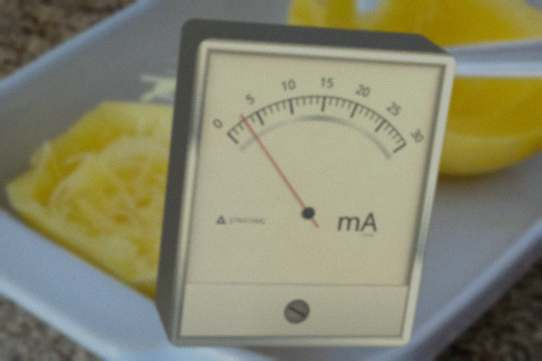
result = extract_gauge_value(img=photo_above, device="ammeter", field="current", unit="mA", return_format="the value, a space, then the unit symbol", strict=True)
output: 3 mA
